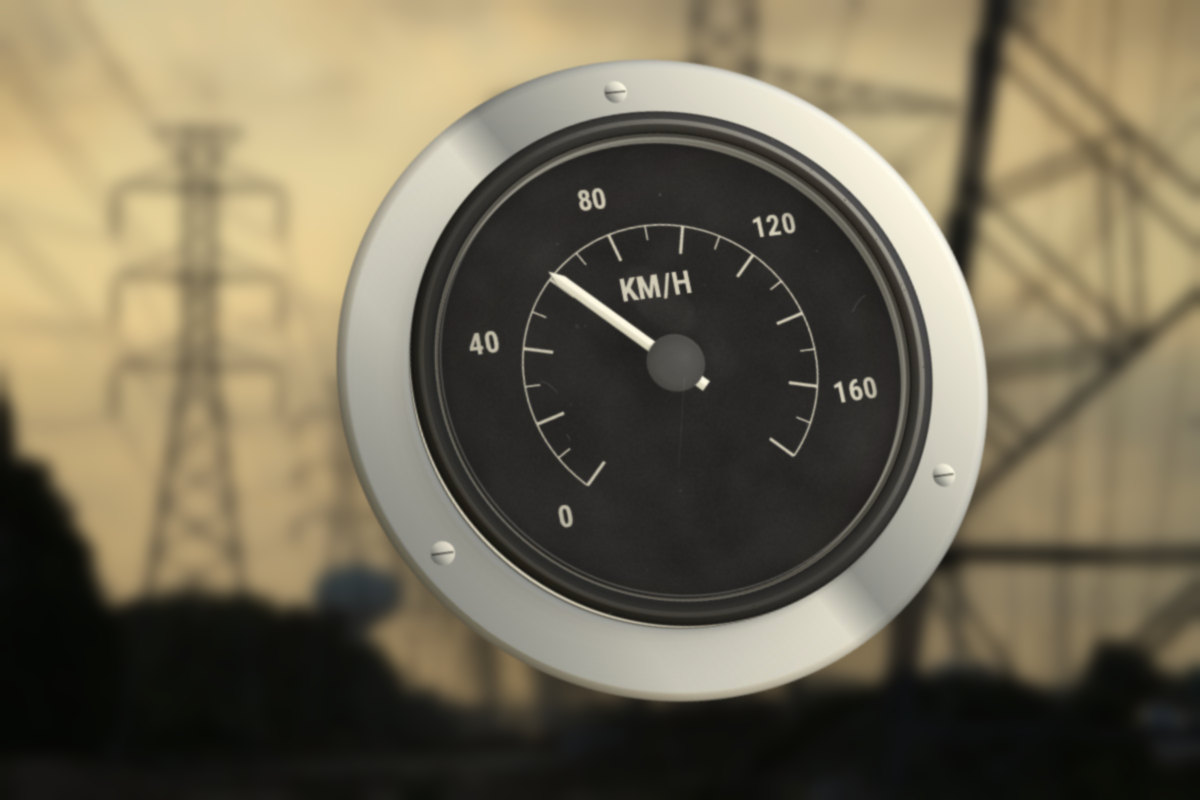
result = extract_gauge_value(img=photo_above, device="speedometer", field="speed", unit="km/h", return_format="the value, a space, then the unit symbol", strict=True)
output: 60 km/h
